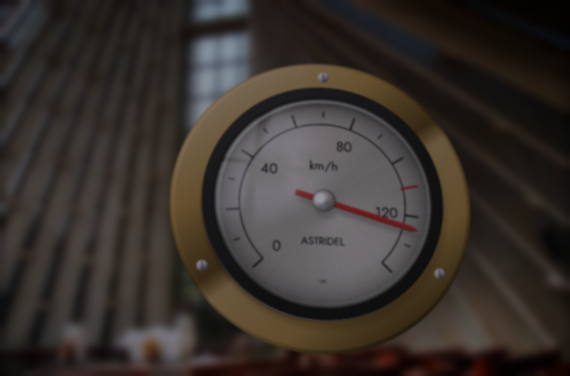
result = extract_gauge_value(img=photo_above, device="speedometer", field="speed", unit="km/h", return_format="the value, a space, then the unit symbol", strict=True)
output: 125 km/h
